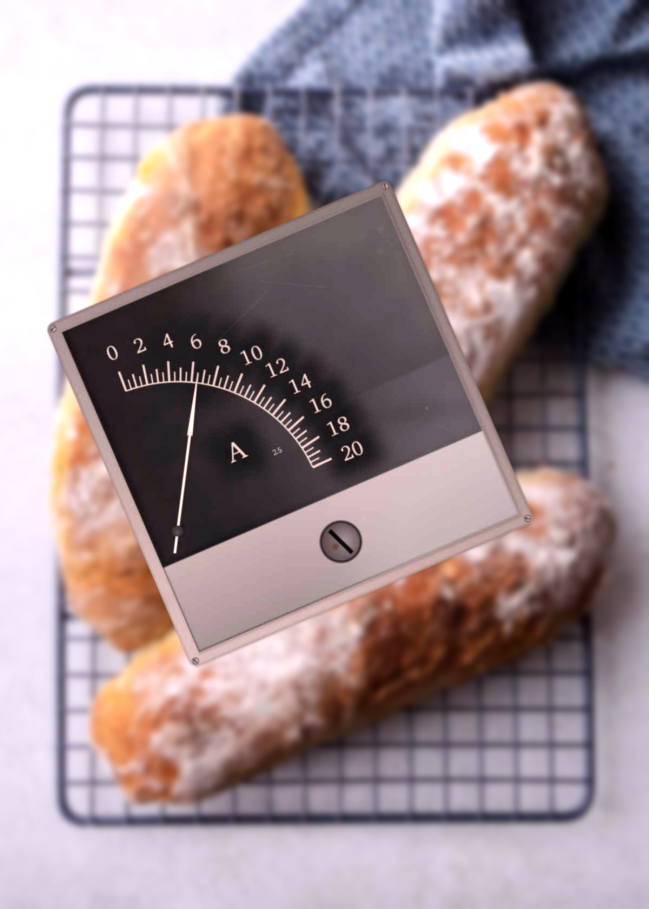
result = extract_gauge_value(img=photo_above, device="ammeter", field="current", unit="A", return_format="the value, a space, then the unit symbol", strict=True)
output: 6.5 A
